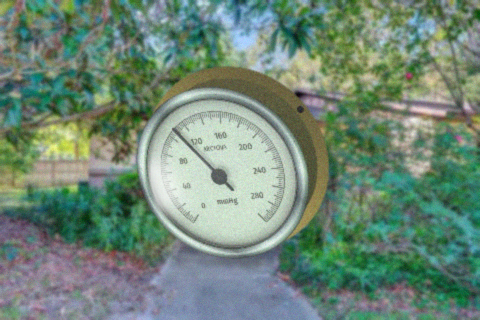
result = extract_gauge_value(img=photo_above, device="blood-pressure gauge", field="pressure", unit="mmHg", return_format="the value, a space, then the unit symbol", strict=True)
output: 110 mmHg
